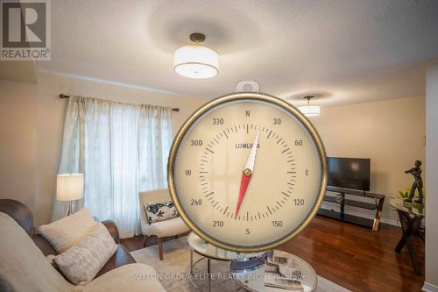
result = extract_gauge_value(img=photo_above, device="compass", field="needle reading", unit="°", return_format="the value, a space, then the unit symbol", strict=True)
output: 195 °
